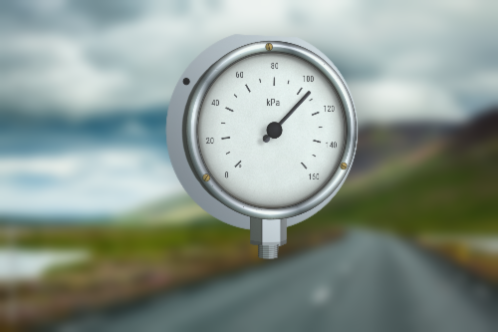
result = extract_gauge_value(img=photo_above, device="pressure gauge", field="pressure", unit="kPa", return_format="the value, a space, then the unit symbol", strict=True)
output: 105 kPa
